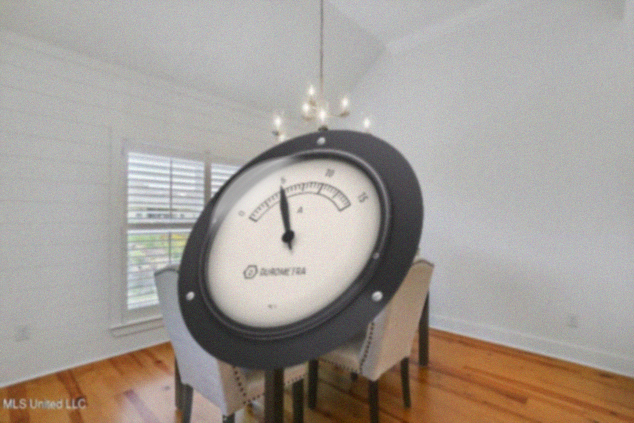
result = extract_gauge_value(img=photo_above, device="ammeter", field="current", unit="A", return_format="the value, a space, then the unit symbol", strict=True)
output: 5 A
